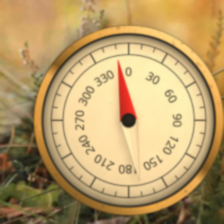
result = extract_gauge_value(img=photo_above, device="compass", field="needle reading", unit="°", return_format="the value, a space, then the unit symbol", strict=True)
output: 350 °
